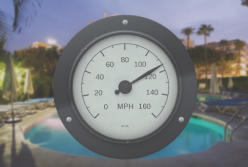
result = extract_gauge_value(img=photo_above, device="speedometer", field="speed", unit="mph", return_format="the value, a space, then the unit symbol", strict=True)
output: 115 mph
